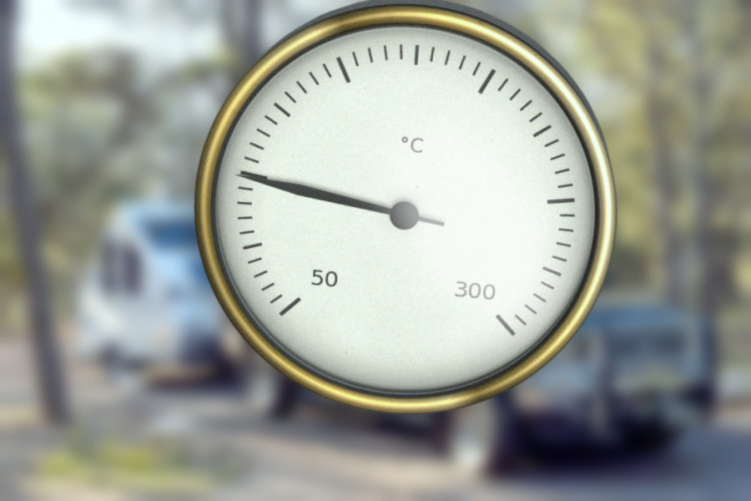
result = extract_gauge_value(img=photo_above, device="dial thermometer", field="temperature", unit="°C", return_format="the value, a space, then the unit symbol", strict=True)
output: 100 °C
